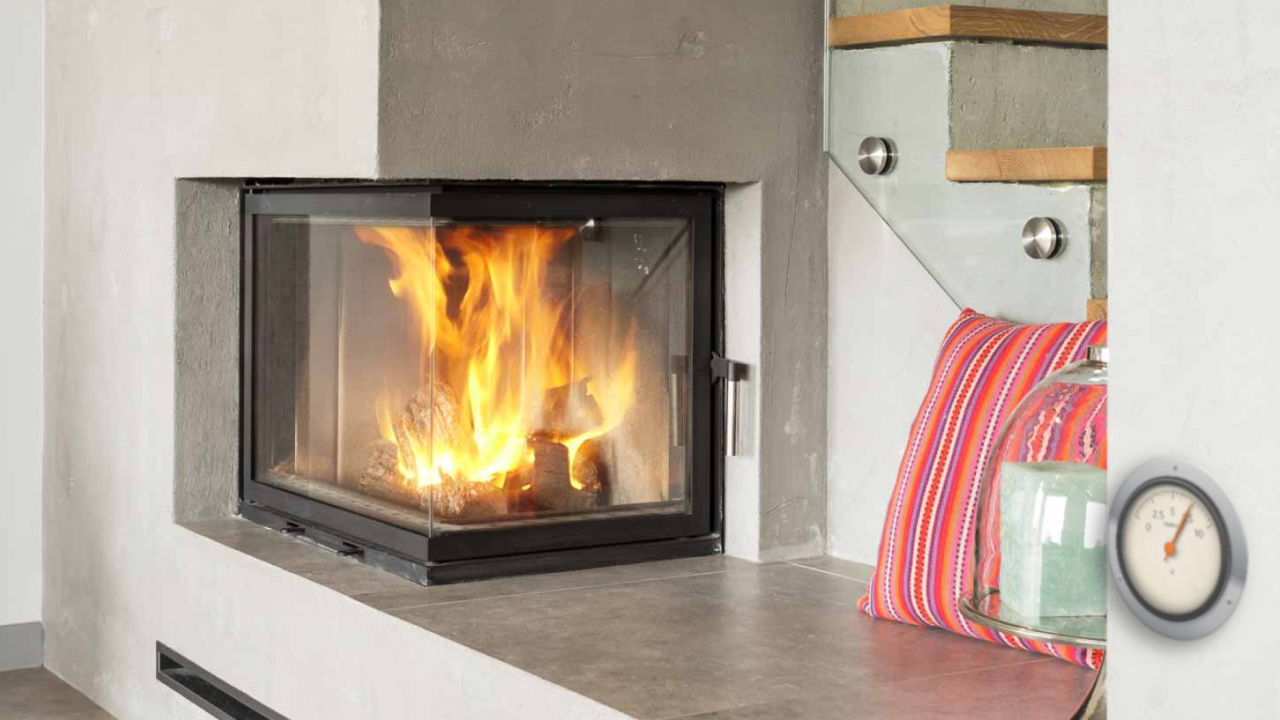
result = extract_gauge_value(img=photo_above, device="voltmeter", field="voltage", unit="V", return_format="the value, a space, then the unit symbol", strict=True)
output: 7.5 V
